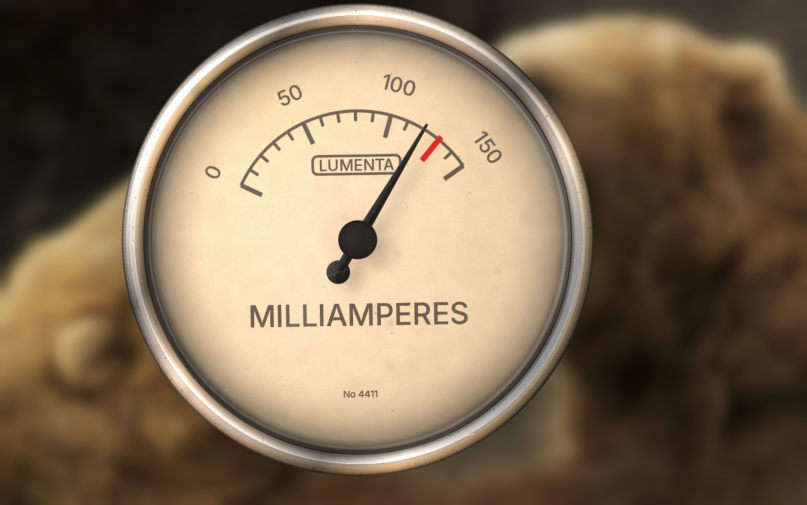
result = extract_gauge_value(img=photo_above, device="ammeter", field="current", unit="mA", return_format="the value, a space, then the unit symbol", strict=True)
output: 120 mA
